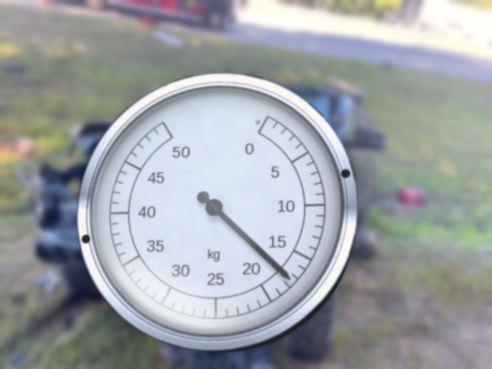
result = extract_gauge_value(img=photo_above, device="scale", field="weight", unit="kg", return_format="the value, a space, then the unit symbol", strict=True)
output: 17.5 kg
